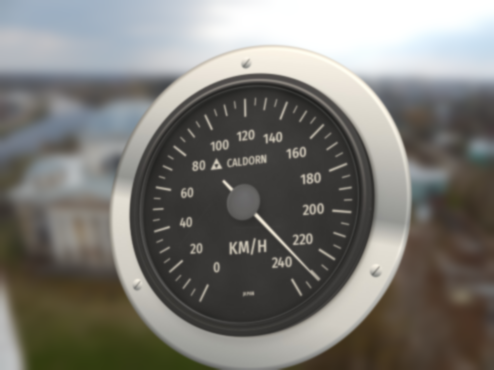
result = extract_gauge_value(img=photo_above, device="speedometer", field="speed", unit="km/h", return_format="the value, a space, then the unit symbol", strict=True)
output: 230 km/h
